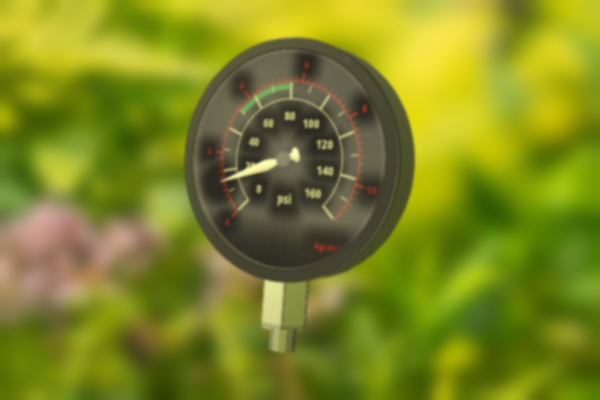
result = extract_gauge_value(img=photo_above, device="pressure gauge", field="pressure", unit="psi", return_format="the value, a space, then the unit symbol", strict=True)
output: 15 psi
